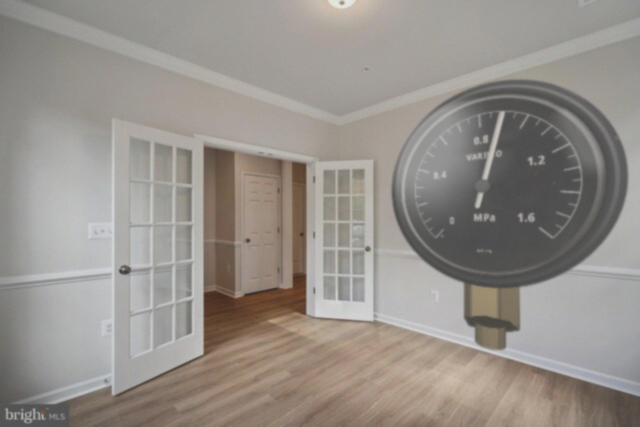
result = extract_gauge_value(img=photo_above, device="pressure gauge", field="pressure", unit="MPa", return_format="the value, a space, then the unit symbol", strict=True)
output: 0.9 MPa
